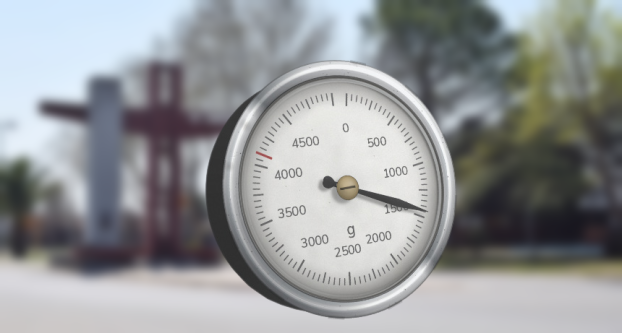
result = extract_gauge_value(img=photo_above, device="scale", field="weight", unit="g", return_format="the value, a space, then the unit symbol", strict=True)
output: 1450 g
